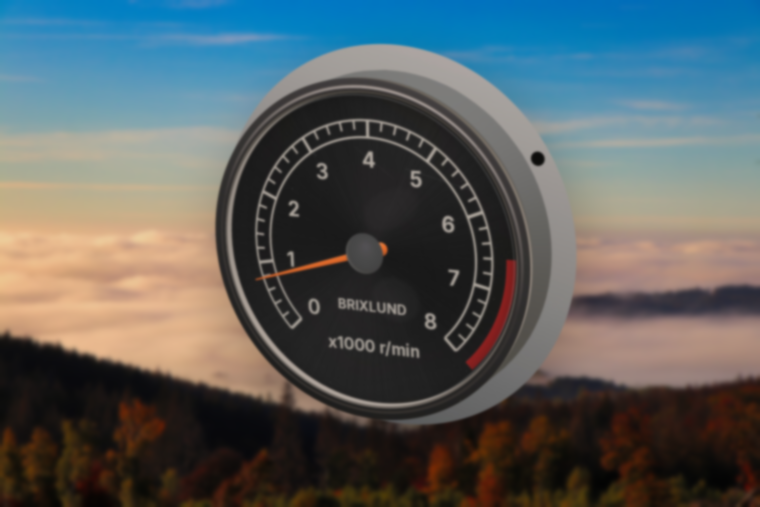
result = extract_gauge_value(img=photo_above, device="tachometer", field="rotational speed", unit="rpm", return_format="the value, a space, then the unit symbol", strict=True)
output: 800 rpm
